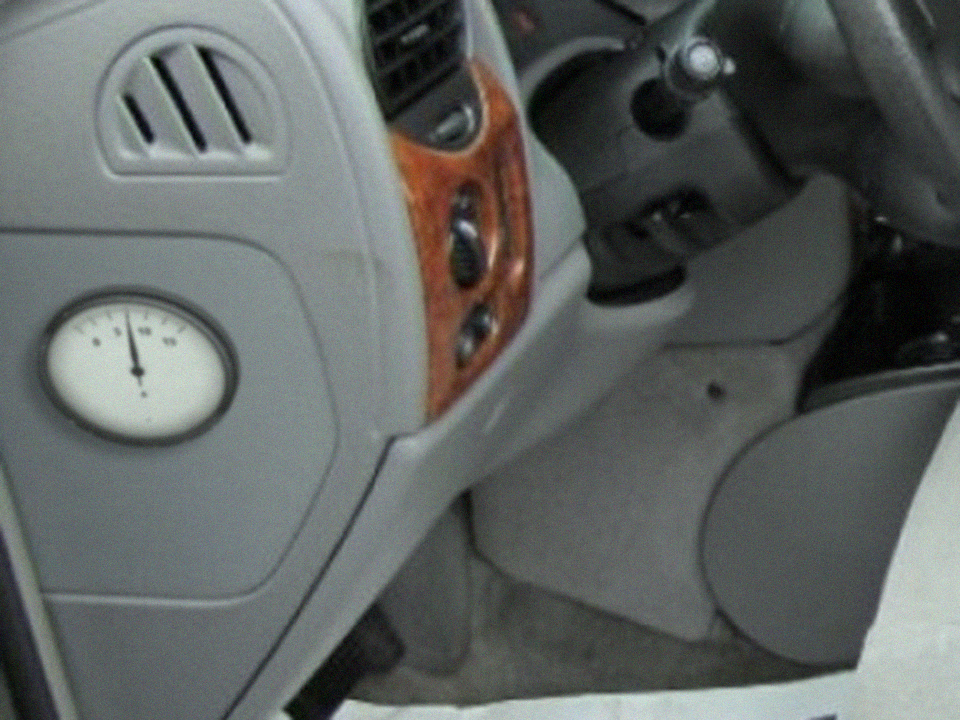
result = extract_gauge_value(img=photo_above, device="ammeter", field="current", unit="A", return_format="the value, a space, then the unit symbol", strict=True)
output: 7.5 A
